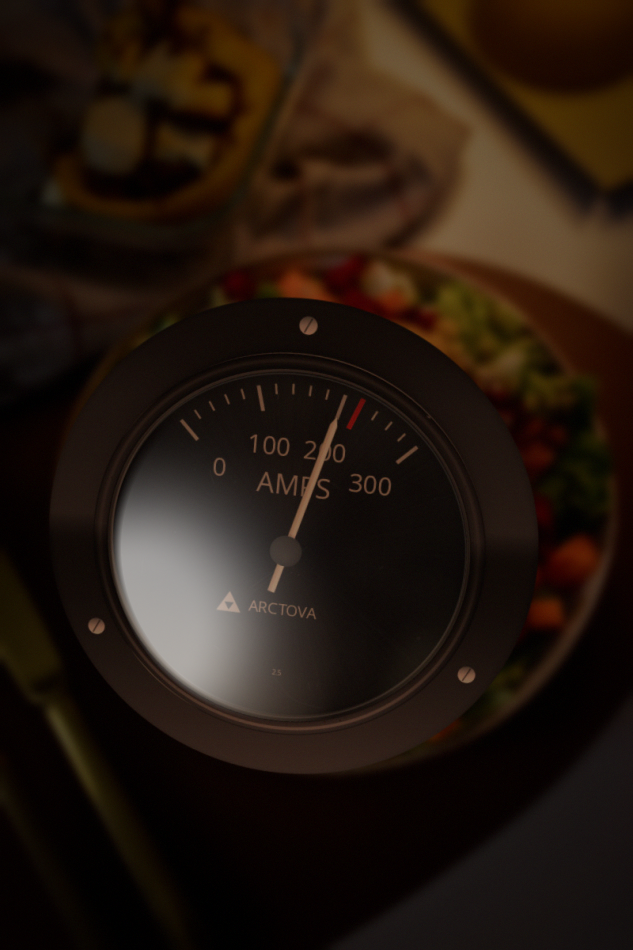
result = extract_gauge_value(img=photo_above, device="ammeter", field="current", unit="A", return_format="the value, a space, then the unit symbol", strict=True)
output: 200 A
